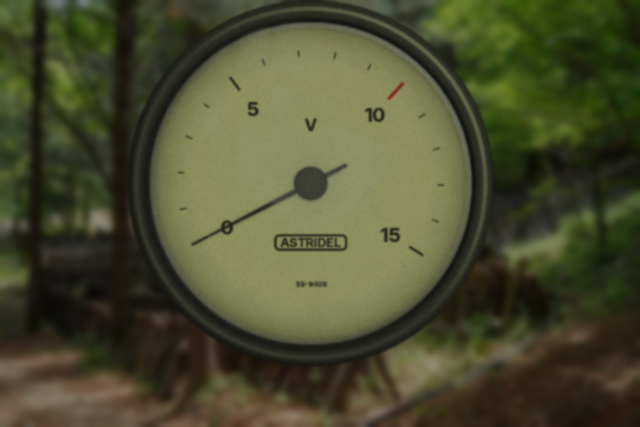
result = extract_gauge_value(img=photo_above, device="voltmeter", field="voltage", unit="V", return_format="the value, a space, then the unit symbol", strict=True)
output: 0 V
